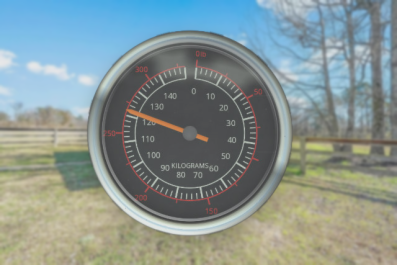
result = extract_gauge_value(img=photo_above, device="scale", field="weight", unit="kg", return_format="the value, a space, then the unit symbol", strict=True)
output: 122 kg
